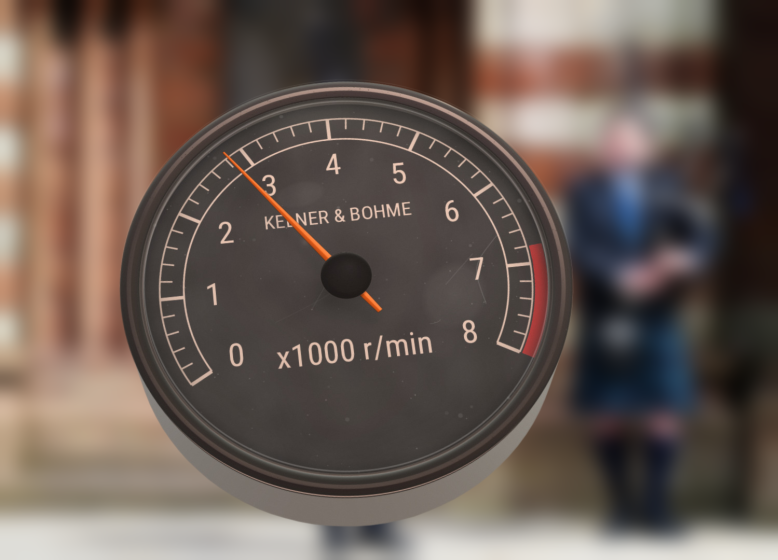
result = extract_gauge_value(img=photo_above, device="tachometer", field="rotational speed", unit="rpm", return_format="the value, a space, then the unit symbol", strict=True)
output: 2800 rpm
